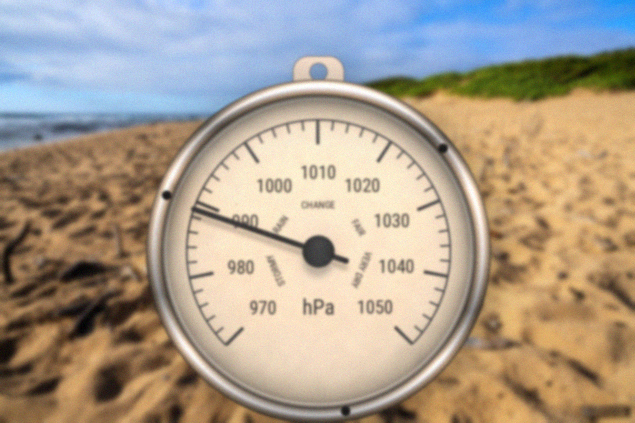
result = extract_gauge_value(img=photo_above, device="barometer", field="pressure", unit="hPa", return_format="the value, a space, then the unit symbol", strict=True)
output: 989 hPa
